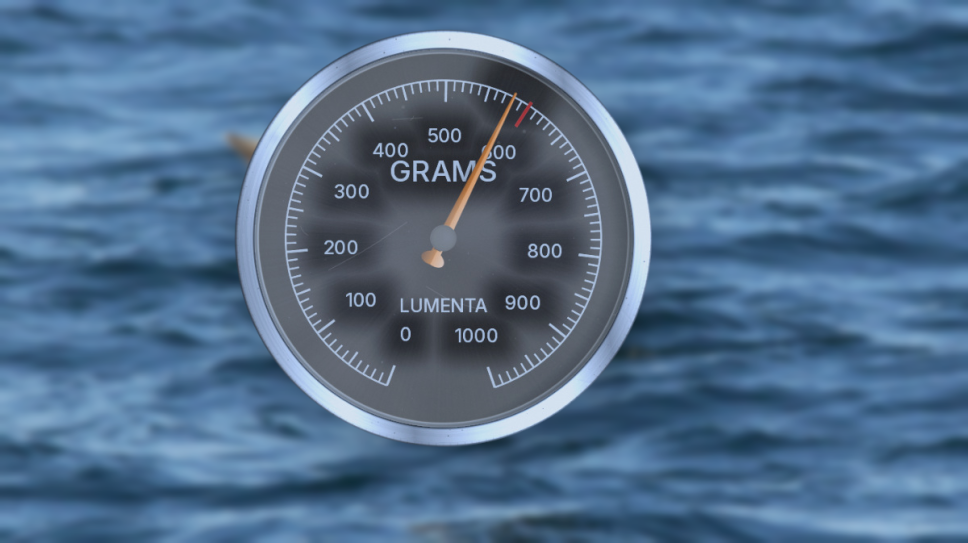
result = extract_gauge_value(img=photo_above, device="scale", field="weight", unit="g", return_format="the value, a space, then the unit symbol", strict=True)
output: 580 g
